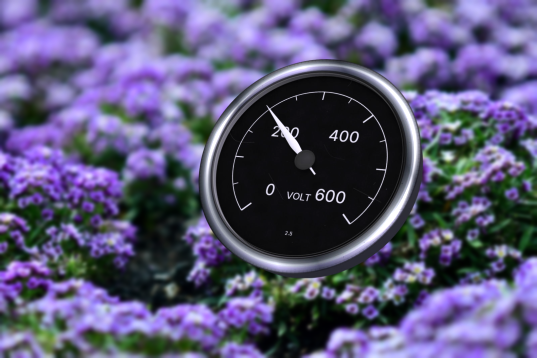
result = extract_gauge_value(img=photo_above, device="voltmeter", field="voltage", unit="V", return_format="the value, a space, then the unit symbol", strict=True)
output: 200 V
